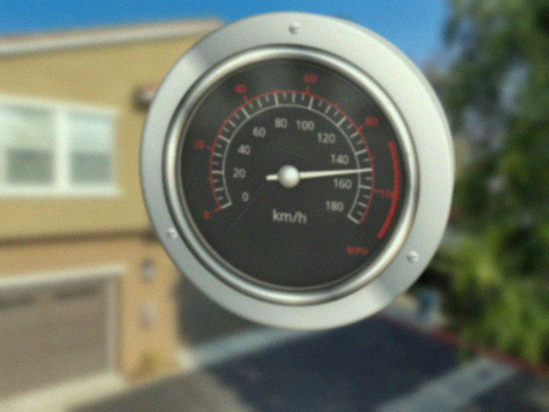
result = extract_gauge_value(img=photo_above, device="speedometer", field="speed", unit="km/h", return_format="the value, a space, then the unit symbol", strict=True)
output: 150 km/h
